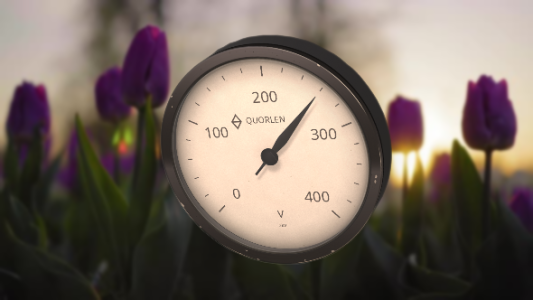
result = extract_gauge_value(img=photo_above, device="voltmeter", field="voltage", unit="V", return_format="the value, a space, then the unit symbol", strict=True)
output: 260 V
